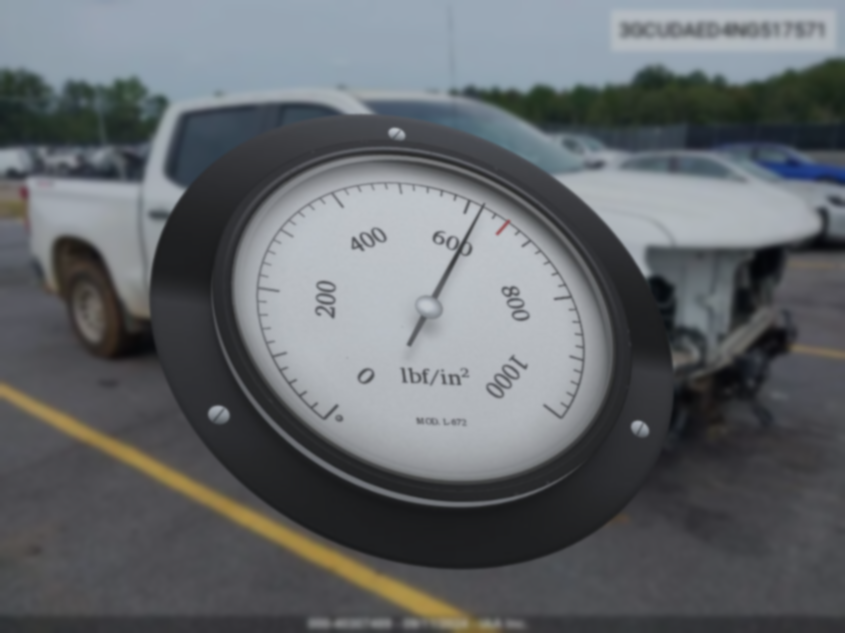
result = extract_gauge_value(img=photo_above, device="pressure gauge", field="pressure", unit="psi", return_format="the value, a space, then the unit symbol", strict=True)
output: 620 psi
